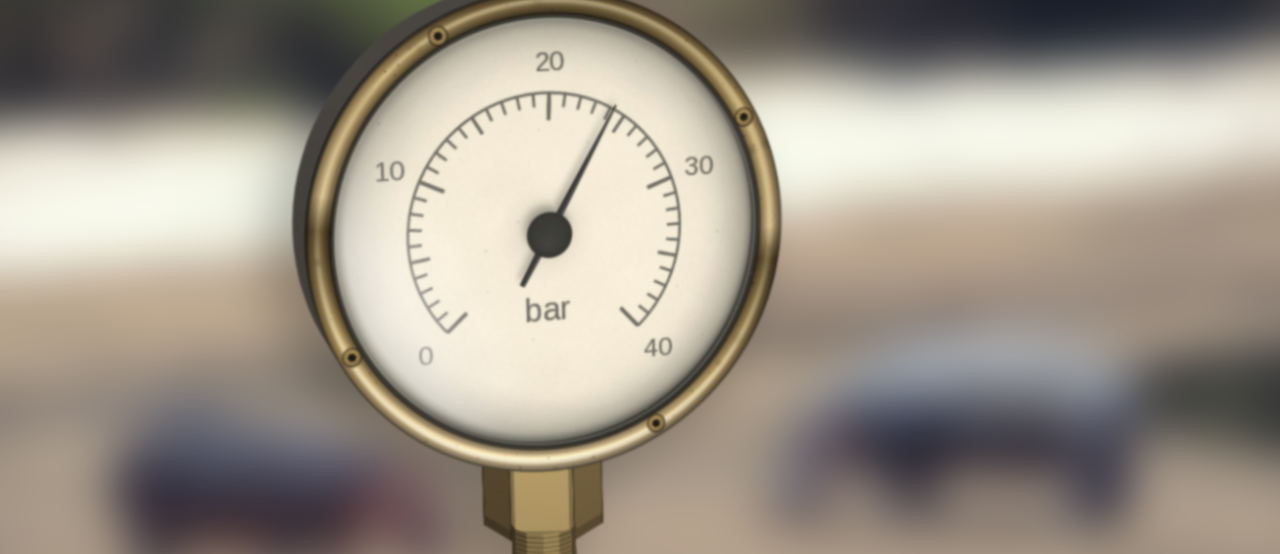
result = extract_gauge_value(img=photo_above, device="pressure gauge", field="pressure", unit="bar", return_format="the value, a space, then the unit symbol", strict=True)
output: 24 bar
